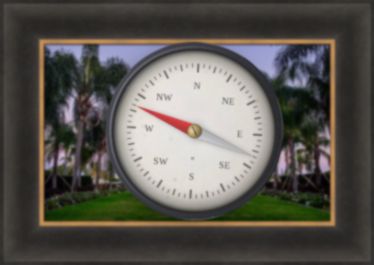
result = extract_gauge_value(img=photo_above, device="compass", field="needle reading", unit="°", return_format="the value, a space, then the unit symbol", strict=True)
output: 290 °
